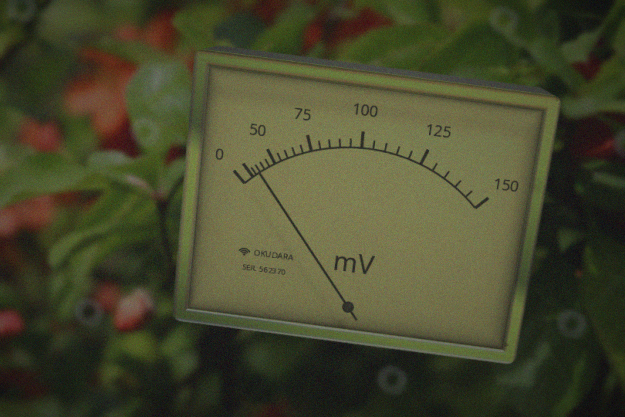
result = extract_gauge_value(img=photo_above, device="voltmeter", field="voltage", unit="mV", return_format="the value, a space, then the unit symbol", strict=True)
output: 35 mV
